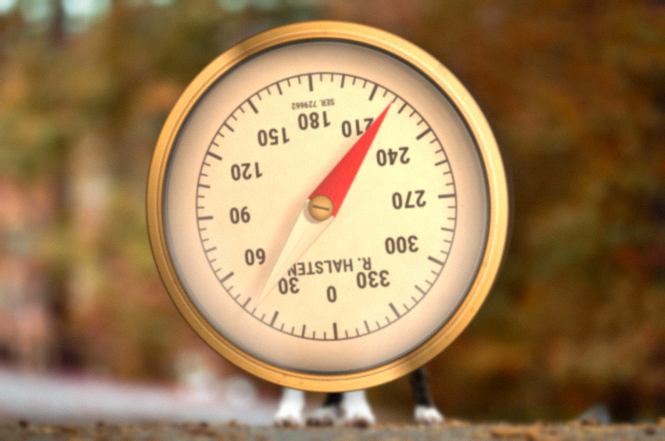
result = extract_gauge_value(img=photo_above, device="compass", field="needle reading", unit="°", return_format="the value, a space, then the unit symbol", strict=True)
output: 220 °
